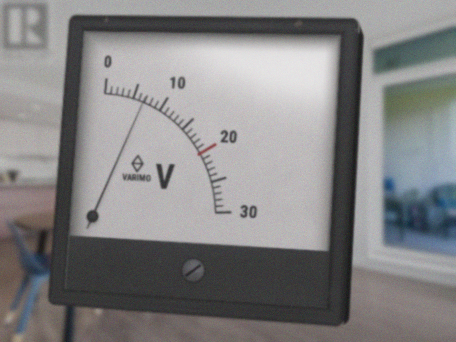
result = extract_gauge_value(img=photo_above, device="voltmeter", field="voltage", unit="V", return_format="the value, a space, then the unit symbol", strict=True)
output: 7 V
